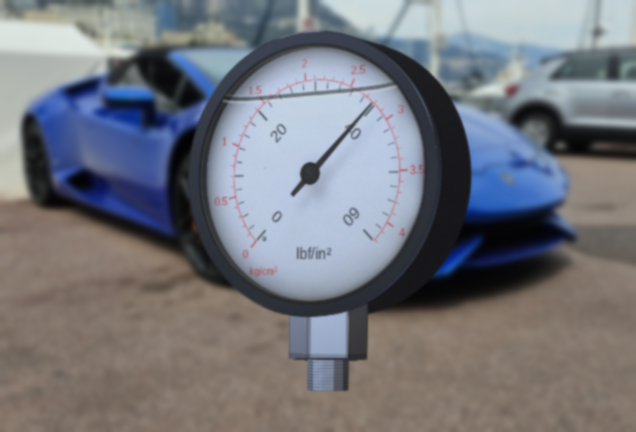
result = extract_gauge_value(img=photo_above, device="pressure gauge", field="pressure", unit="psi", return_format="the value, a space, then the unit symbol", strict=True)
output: 40 psi
